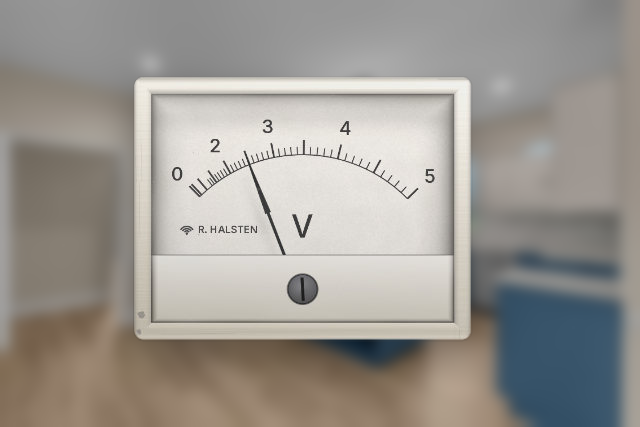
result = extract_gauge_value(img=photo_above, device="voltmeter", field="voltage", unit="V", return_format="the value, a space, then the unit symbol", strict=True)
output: 2.5 V
